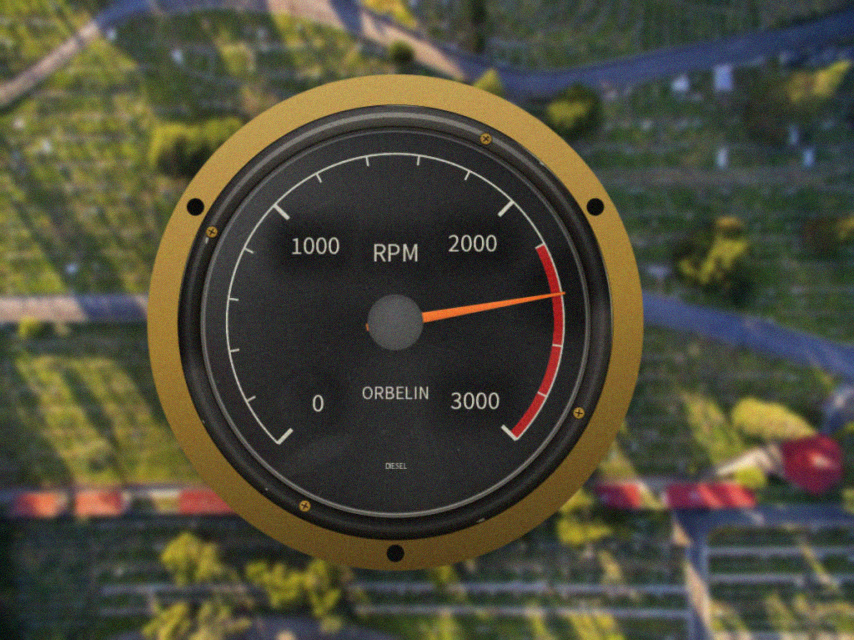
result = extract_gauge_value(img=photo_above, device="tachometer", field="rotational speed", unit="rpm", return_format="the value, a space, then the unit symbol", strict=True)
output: 2400 rpm
